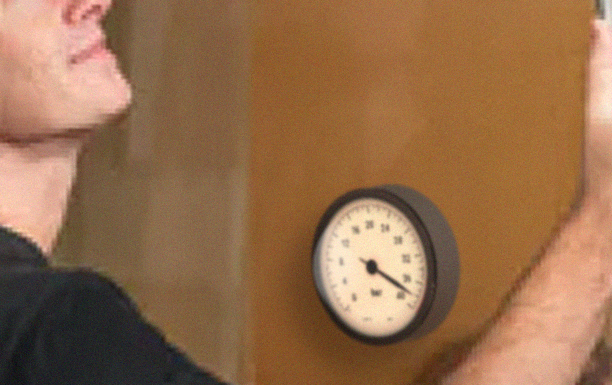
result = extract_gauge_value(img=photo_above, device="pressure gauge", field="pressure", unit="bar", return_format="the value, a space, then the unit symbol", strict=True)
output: 38 bar
